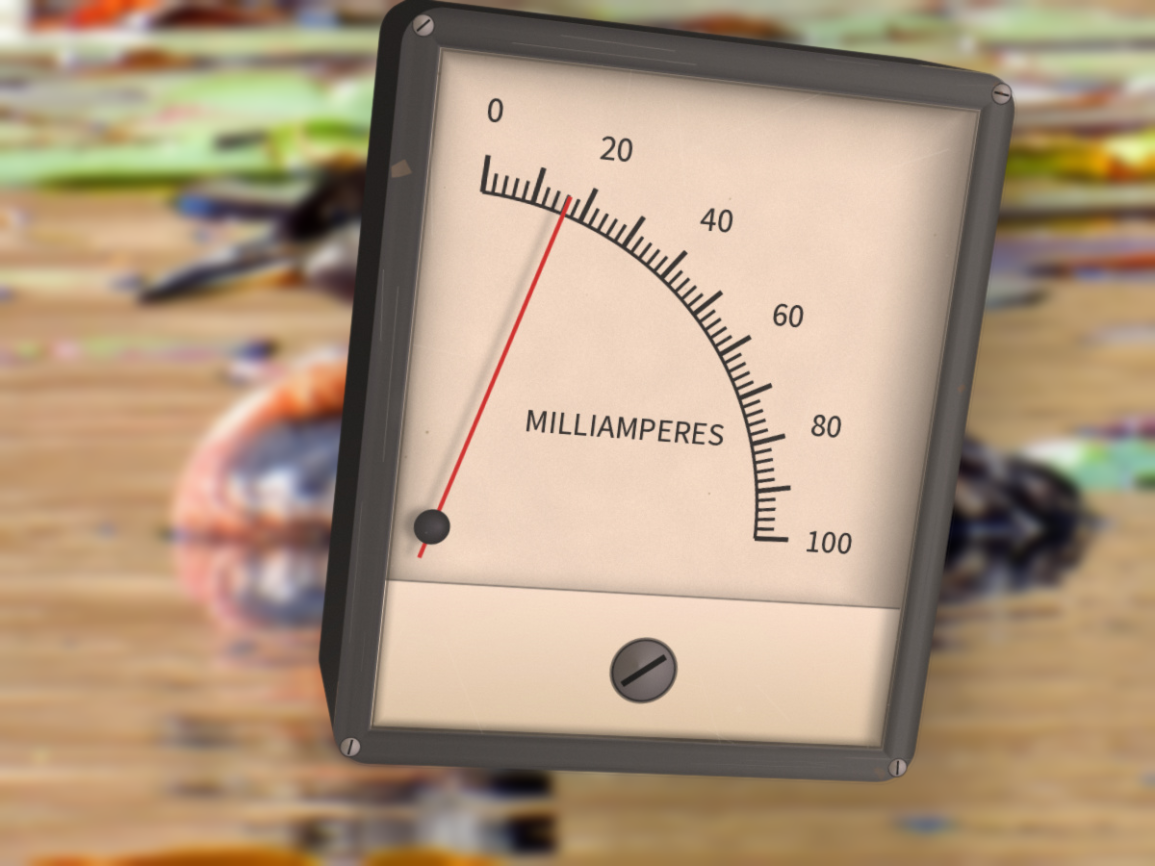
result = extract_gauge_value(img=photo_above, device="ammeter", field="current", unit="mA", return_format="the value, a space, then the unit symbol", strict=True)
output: 16 mA
